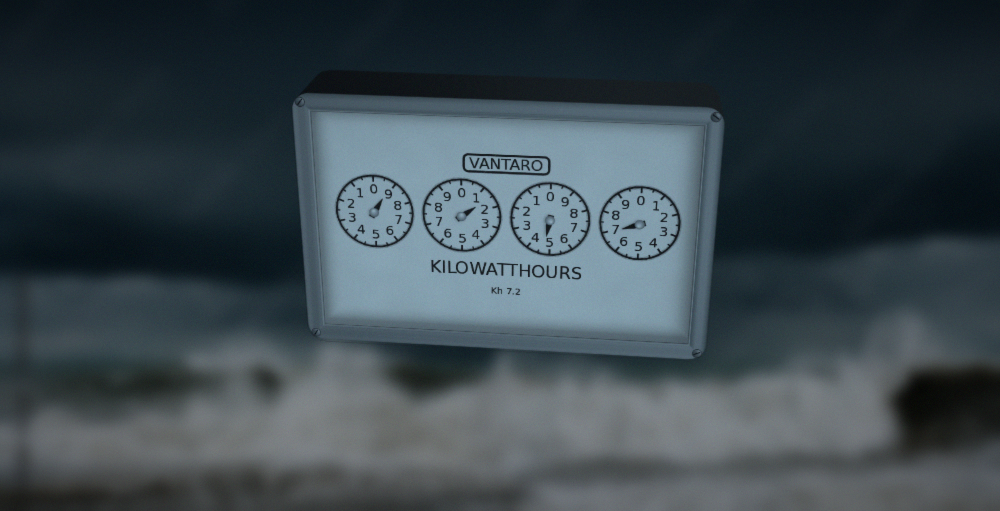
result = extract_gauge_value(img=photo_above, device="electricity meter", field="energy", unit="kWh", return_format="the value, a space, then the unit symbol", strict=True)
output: 9147 kWh
